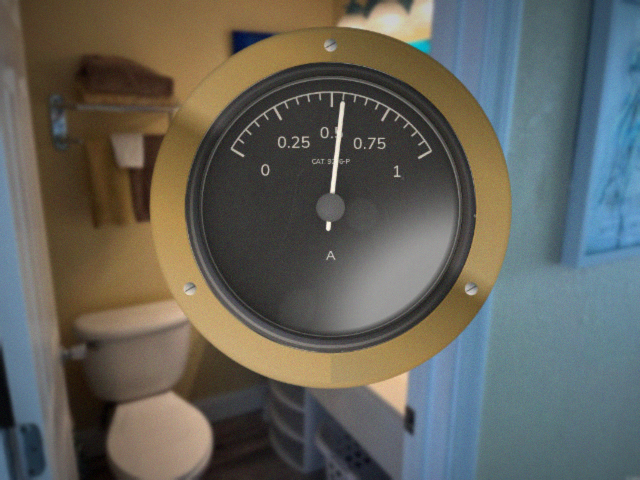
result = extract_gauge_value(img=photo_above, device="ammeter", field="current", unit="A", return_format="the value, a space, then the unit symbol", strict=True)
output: 0.55 A
